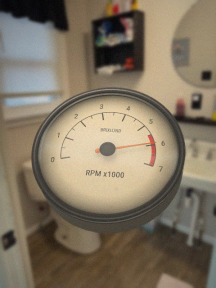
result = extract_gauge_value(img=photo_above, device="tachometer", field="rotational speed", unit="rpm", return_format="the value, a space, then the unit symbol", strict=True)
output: 6000 rpm
